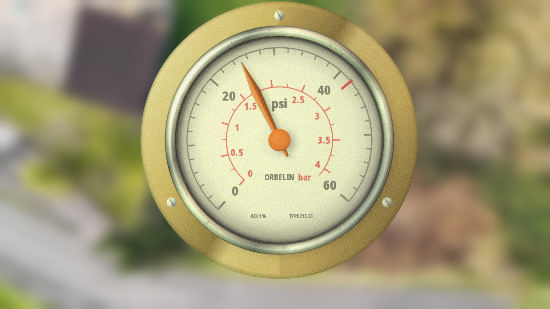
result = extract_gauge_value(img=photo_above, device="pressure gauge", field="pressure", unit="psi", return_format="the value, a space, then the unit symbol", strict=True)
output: 25 psi
